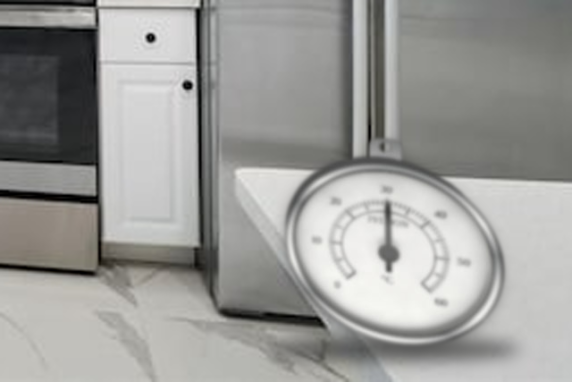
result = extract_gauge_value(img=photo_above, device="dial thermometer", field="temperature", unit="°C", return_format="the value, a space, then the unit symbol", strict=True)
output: 30 °C
